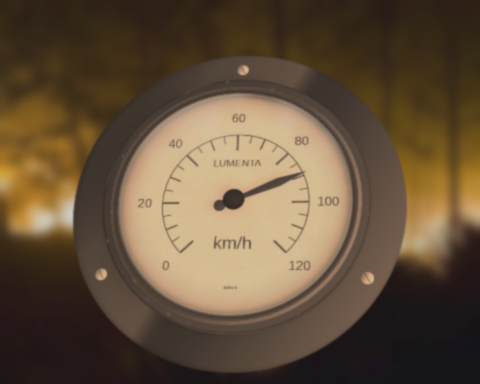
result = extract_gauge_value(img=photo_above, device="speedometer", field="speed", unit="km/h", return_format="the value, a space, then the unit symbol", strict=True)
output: 90 km/h
